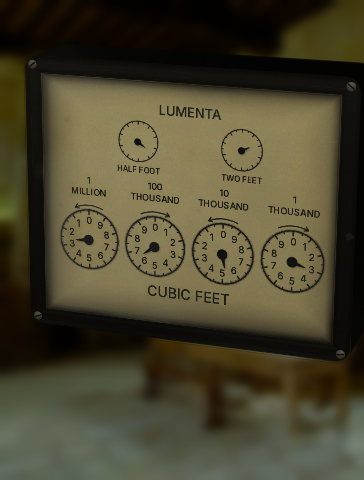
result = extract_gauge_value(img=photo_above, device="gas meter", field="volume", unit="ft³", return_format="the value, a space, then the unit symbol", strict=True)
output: 265300 ft³
